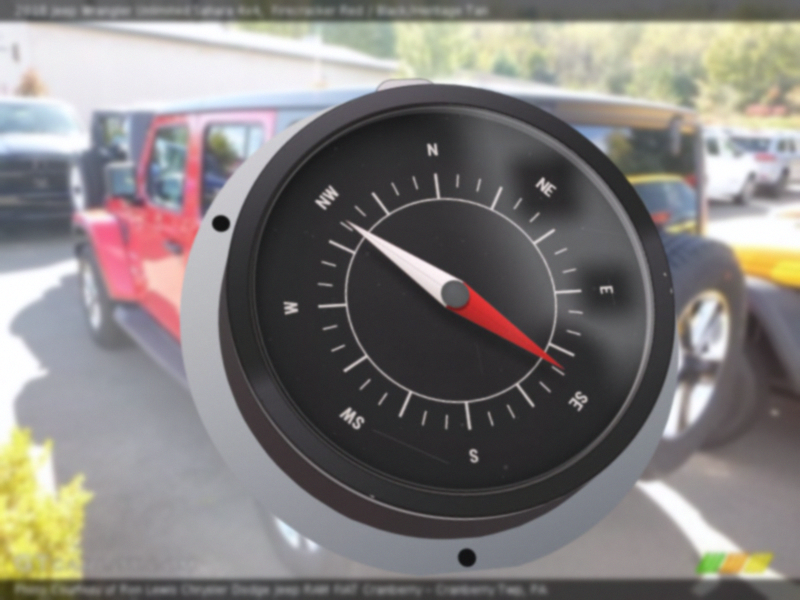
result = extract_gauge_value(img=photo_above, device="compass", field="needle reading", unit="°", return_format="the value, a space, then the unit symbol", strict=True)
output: 130 °
